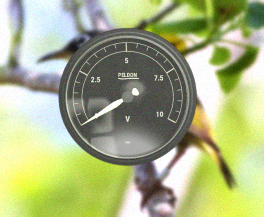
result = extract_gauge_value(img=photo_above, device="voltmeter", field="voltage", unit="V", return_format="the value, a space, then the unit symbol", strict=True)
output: 0 V
